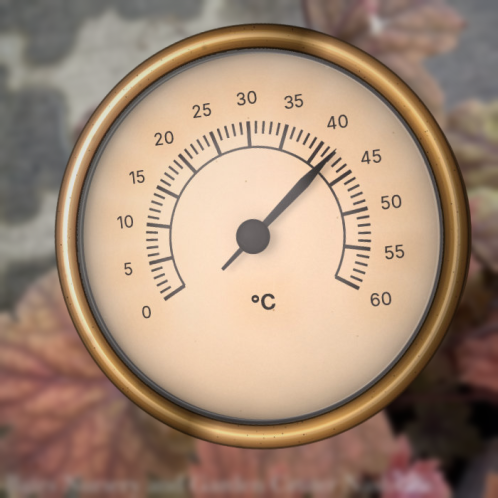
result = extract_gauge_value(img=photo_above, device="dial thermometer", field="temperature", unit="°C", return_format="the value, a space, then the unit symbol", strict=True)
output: 42 °C
